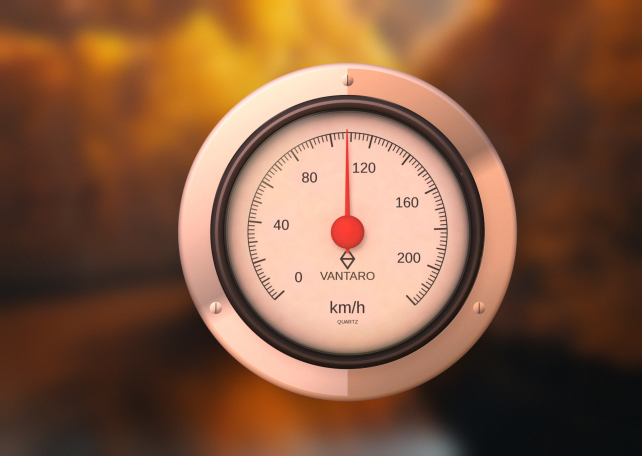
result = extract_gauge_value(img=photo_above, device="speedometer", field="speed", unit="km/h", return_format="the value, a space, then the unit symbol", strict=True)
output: 108 km/h
